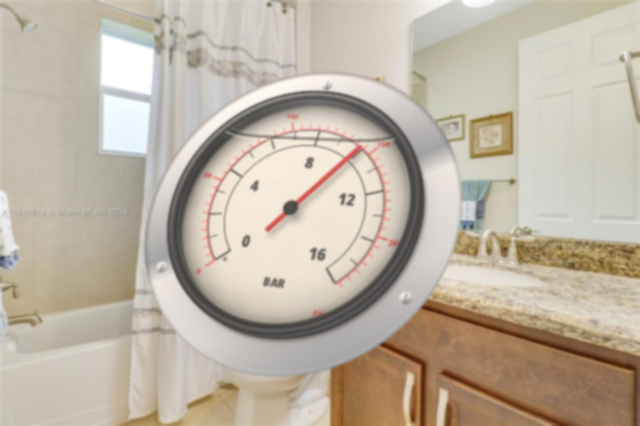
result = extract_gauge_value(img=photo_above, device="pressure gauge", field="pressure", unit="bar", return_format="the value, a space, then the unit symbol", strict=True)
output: 10 bar
